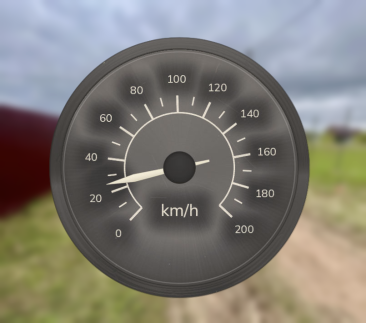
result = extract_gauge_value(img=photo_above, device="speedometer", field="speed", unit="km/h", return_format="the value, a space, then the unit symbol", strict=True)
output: 25 km/h
